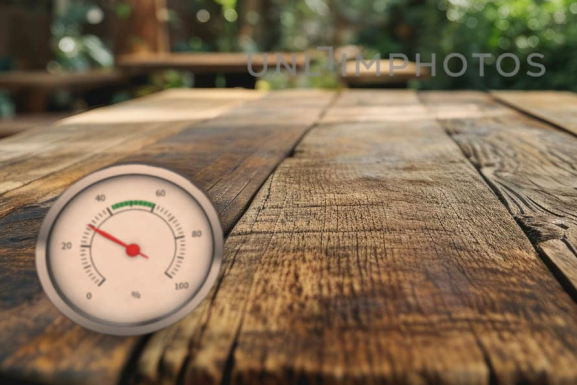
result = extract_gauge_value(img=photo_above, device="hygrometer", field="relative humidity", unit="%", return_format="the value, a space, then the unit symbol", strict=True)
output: 30 %
